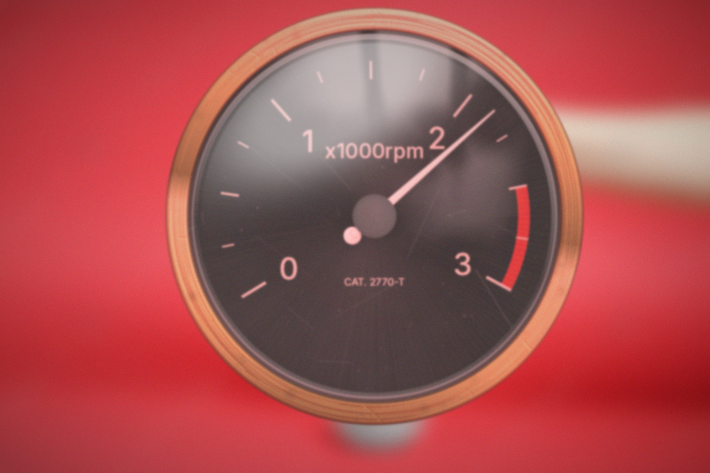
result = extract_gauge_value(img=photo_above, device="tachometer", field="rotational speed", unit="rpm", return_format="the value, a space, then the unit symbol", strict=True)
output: 2125 rpm
